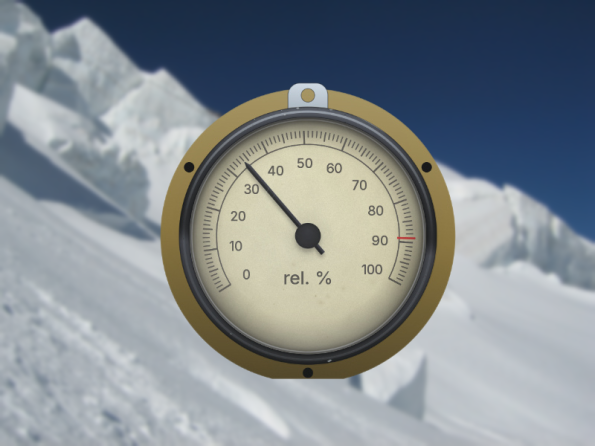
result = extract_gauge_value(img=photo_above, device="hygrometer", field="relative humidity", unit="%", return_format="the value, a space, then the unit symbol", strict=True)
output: 34 %
